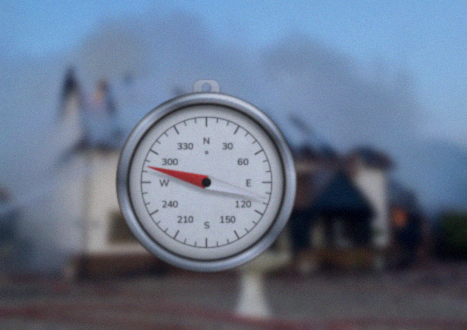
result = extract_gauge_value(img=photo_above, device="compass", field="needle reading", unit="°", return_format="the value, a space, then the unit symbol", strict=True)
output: 285 °
